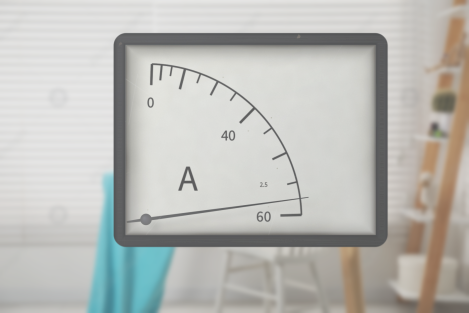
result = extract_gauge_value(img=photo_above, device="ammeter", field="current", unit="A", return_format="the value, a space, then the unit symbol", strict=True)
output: 57.5 A
